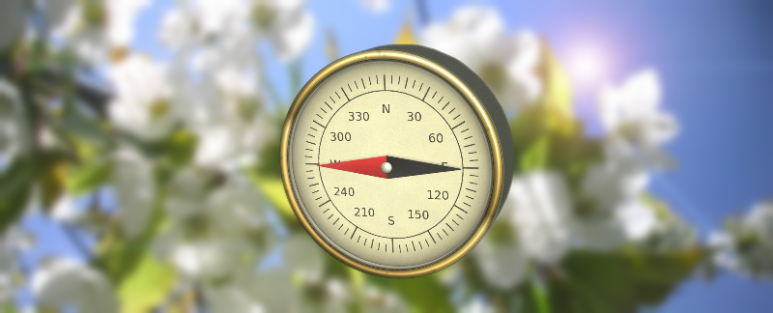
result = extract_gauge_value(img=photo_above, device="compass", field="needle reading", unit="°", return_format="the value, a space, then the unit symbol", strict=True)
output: 270 °
